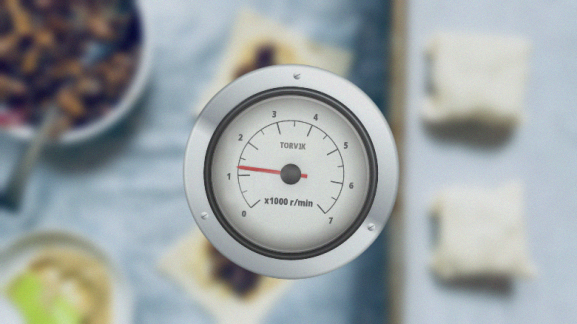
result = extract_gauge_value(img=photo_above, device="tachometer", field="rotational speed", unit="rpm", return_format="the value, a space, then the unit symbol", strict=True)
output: 1250 rpm
